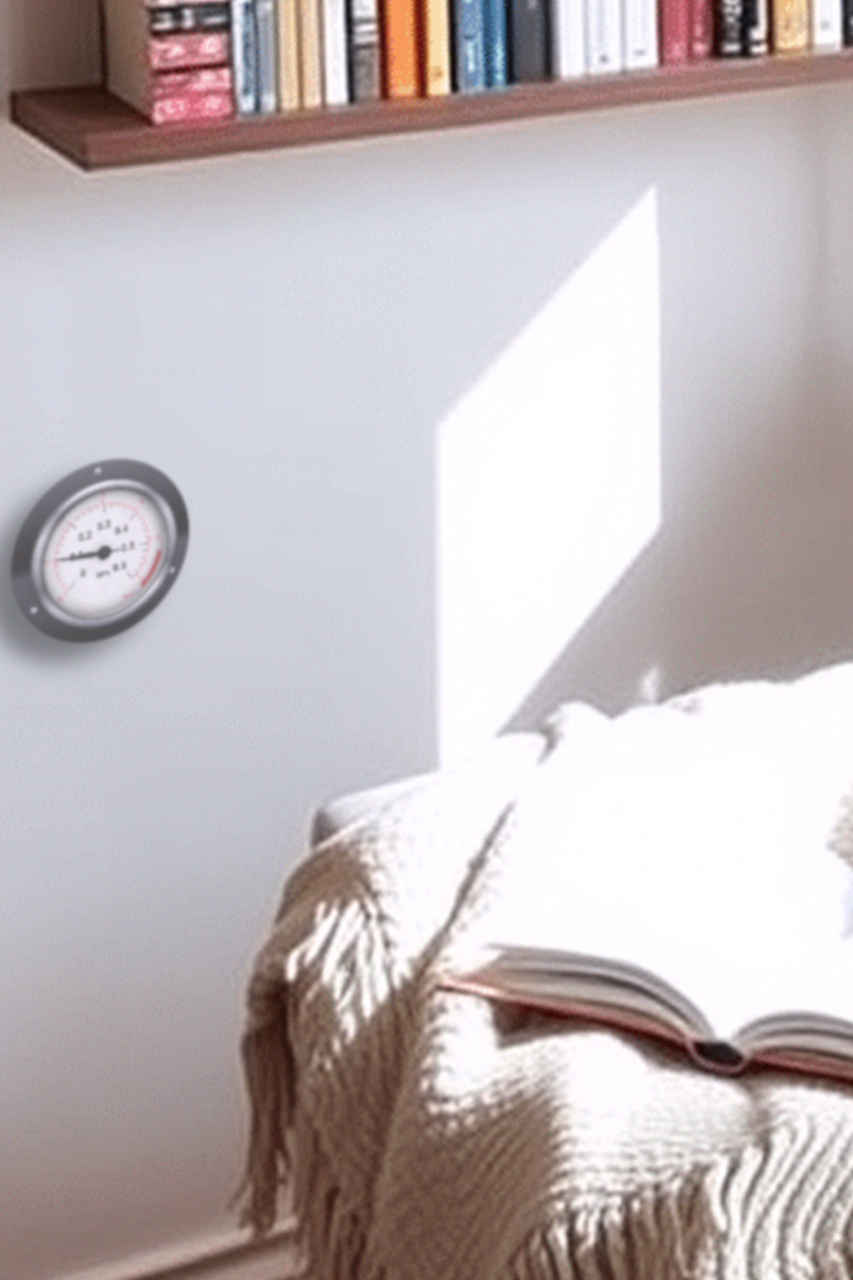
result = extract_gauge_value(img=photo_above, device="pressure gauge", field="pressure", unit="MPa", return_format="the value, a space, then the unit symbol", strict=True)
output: 0.1 MPa
